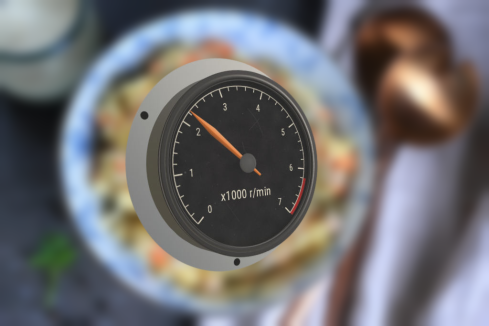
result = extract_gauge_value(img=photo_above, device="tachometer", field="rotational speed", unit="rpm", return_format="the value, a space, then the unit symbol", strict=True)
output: 2200 rpm
